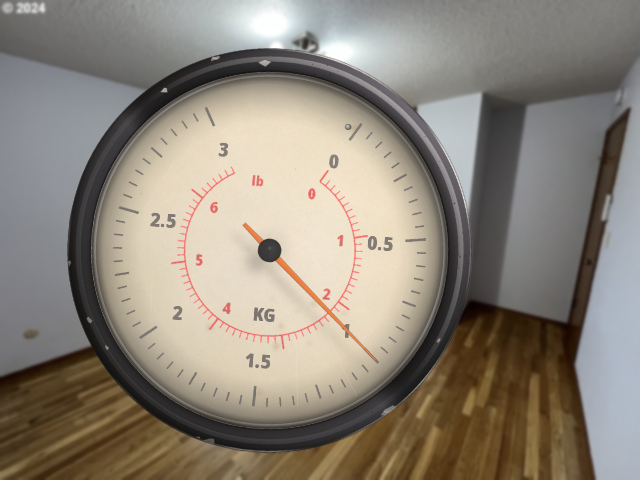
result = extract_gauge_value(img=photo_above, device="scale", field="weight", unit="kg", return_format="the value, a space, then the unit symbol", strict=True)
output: 1 kg
